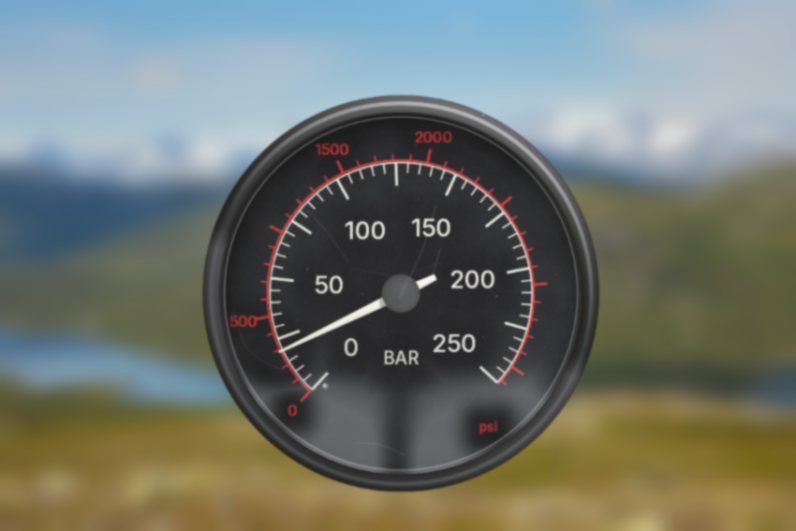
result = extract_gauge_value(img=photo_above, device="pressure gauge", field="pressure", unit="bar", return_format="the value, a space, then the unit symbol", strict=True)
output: 20 bar
